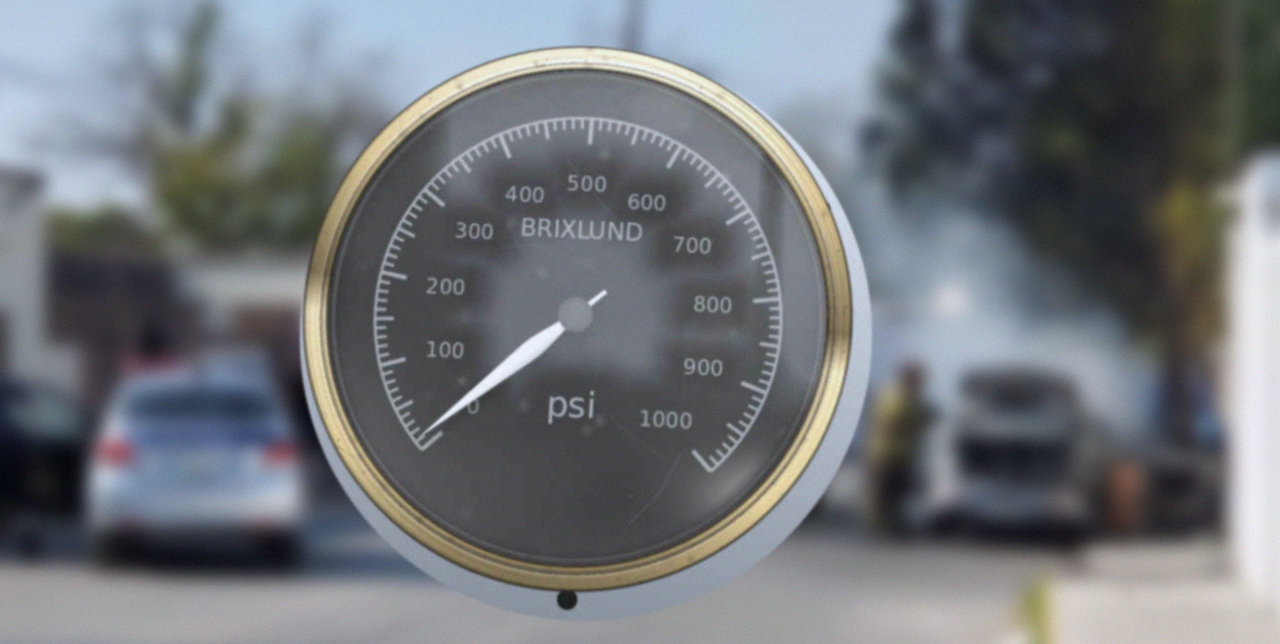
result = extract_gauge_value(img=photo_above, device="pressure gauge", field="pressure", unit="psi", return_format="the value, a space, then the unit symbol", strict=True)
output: 10 psi
